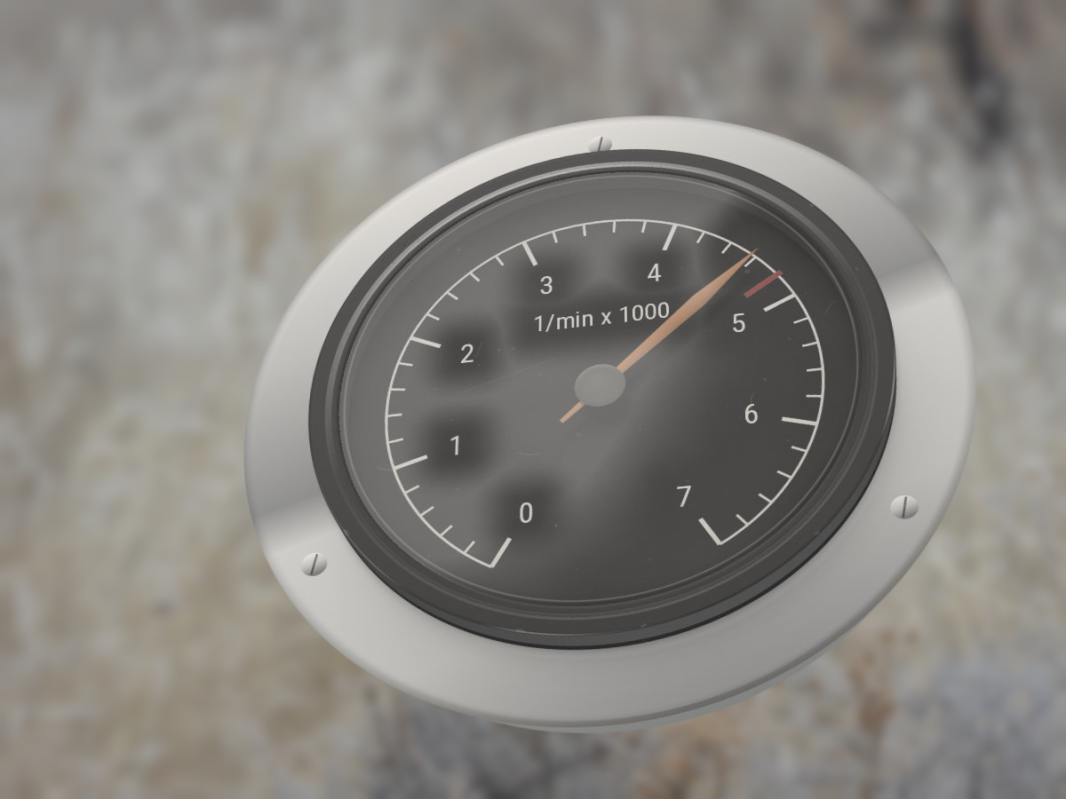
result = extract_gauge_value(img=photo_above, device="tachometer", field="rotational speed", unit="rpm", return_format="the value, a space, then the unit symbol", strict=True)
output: 4600 rpm
